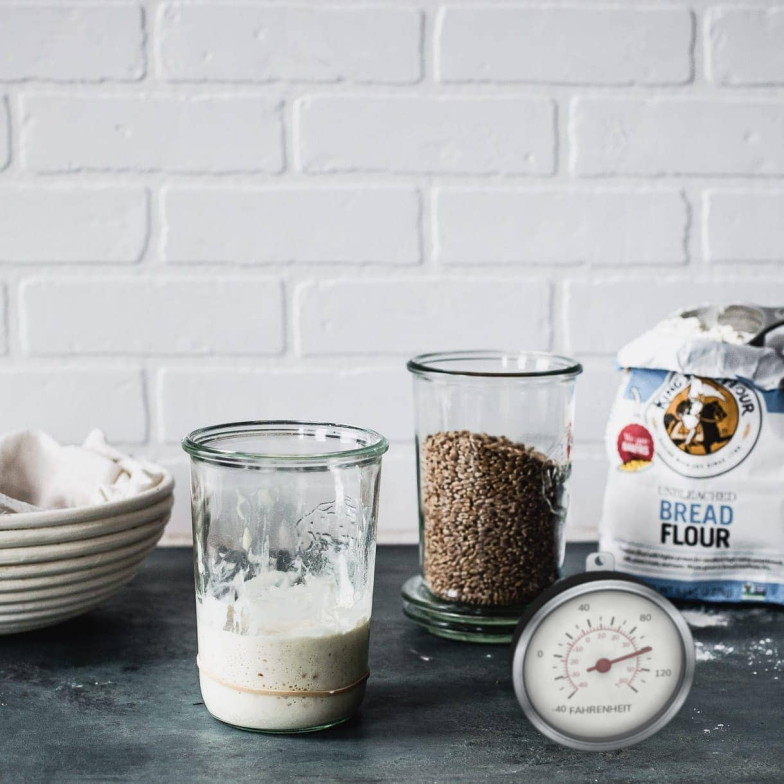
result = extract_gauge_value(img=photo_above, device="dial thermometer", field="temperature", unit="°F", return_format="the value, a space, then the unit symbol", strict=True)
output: 100 °F
